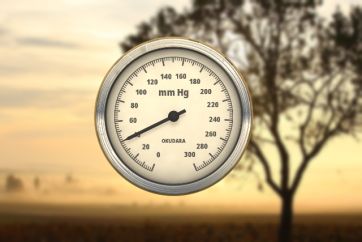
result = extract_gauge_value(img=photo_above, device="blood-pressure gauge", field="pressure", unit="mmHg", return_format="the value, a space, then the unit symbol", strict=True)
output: 40 mmHg
